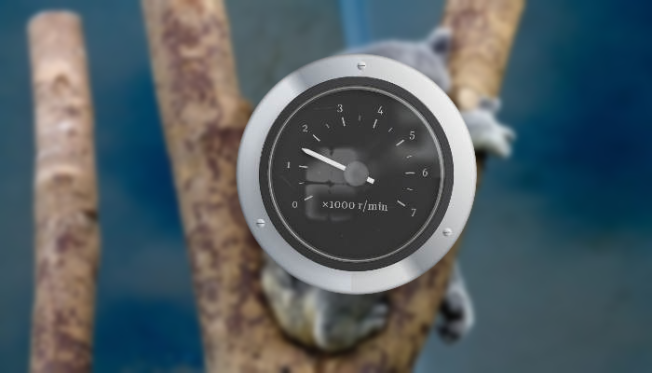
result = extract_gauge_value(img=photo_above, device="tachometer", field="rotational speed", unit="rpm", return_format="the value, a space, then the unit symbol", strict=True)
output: 1500 rpm
